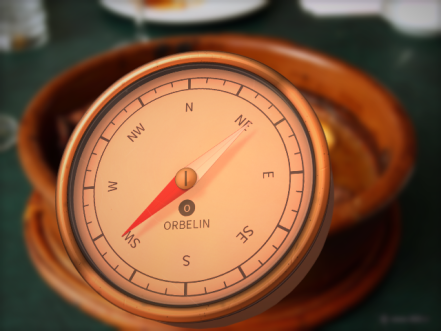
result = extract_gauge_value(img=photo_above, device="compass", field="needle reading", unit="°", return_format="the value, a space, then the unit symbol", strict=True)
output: 230 °
